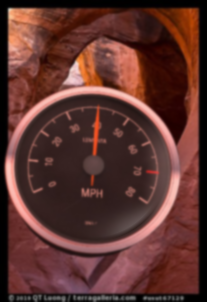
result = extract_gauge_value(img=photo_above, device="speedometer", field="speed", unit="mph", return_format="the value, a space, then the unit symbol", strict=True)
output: 40 mph
